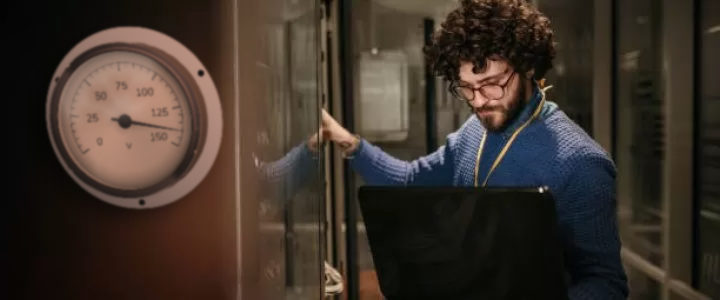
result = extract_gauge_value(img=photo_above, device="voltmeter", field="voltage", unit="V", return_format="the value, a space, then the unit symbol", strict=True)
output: 140 V
